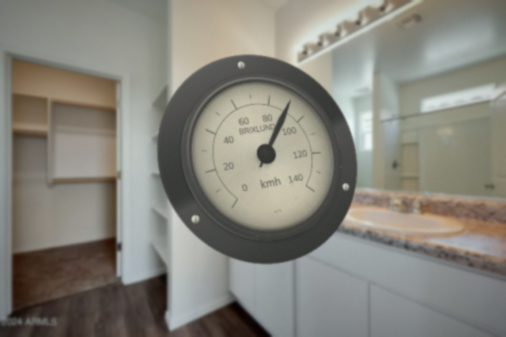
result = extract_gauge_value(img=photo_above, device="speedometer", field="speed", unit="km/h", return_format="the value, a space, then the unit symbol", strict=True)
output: 90 km/h
